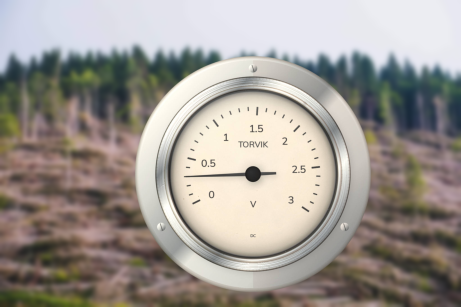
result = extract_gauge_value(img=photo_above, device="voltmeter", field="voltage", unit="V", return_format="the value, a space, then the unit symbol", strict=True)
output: 0.3 V
